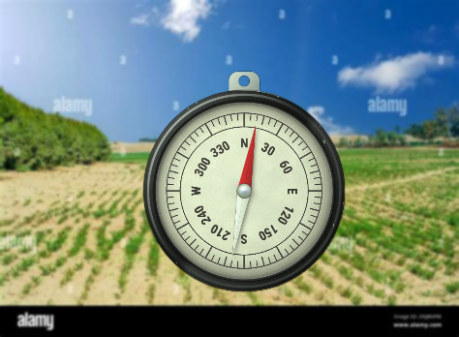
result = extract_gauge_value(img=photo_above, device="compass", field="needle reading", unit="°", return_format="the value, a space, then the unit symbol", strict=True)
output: 10 °
